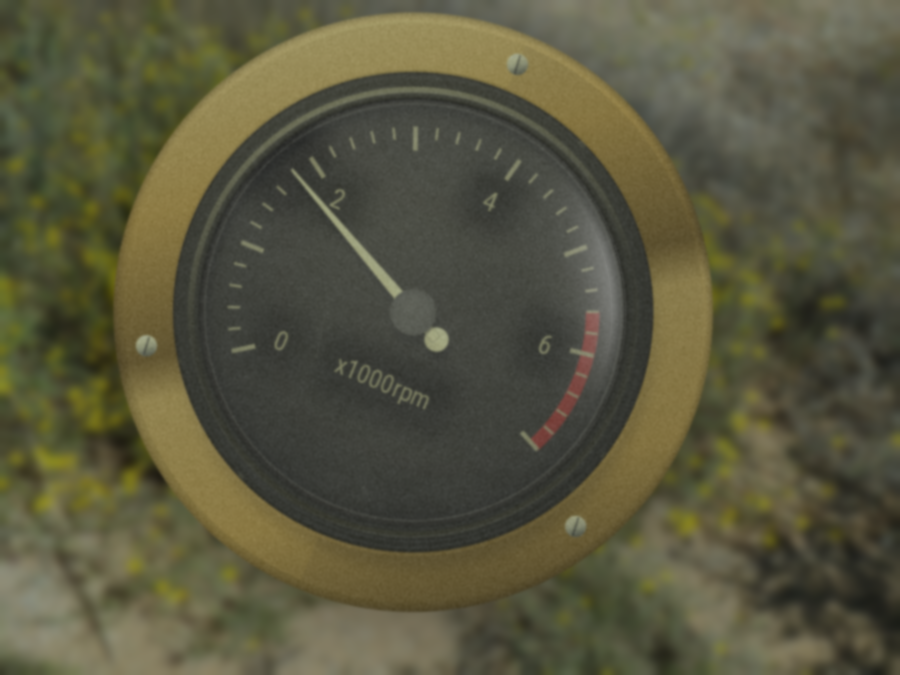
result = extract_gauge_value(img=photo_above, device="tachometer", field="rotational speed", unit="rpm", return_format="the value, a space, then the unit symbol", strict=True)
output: 1800 rpm
